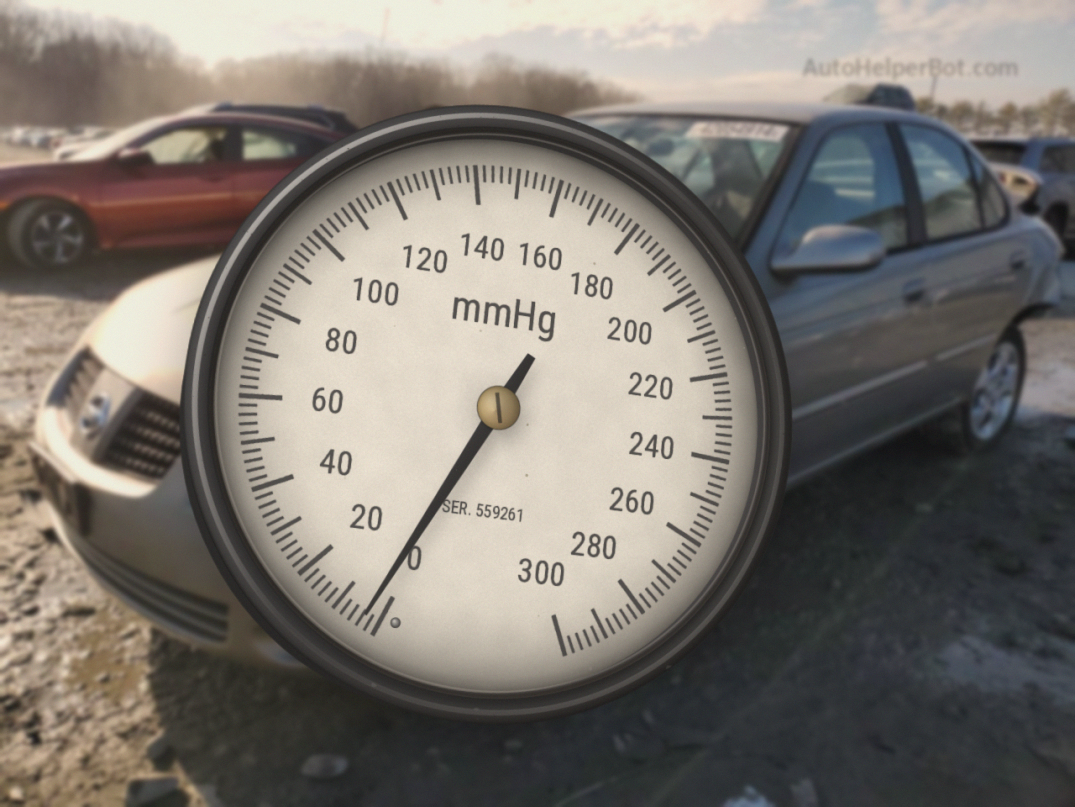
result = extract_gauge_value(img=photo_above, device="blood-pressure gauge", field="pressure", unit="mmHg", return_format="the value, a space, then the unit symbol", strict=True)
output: 4 mmHg
